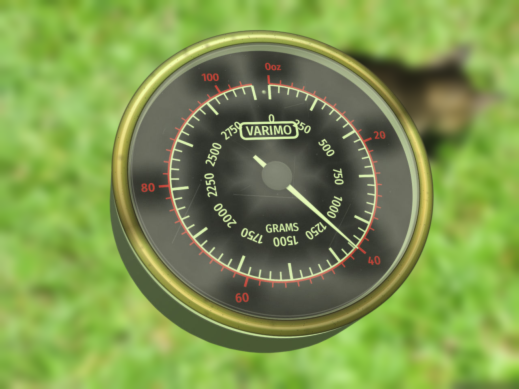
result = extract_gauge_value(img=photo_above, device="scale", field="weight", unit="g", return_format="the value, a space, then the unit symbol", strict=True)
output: 1150 g
